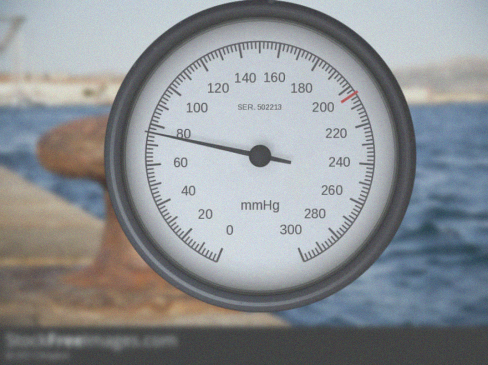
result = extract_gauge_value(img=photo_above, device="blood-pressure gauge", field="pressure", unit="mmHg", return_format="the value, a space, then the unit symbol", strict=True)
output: 76 mmHg
